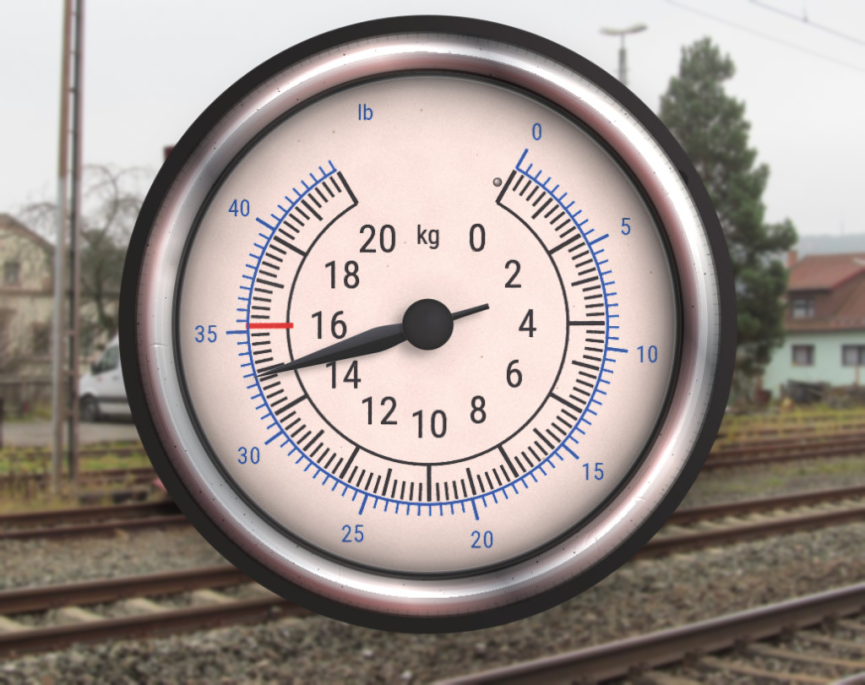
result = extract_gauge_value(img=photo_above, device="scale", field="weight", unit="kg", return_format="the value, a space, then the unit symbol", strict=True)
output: 14.9 kg
